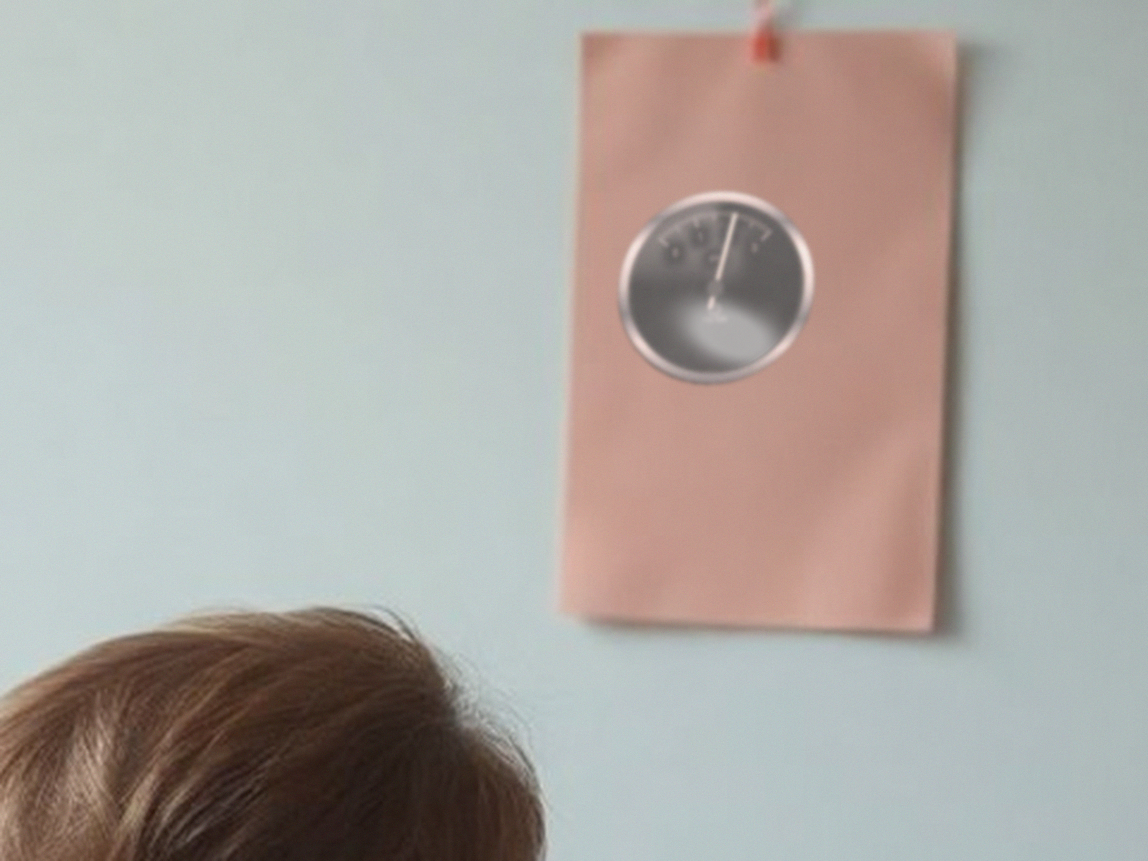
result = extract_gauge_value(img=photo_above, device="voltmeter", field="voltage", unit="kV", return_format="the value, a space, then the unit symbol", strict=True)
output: 2 kV
